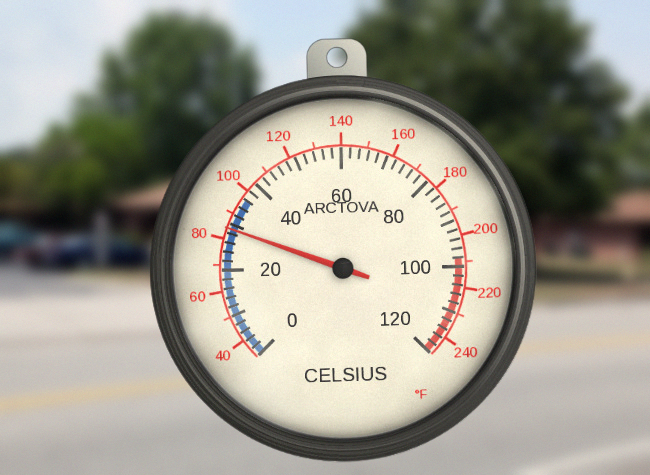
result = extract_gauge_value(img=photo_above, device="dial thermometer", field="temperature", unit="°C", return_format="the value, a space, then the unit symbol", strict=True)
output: 29 °C
